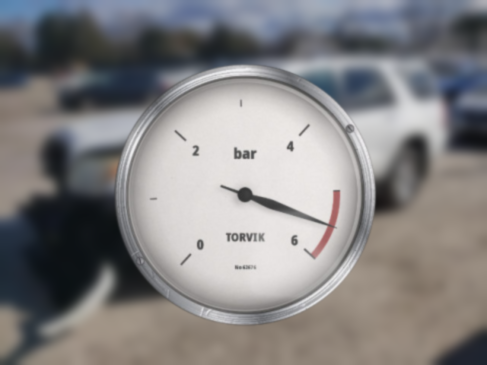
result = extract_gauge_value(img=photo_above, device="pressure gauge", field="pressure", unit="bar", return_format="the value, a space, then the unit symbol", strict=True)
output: 5.5 bar
